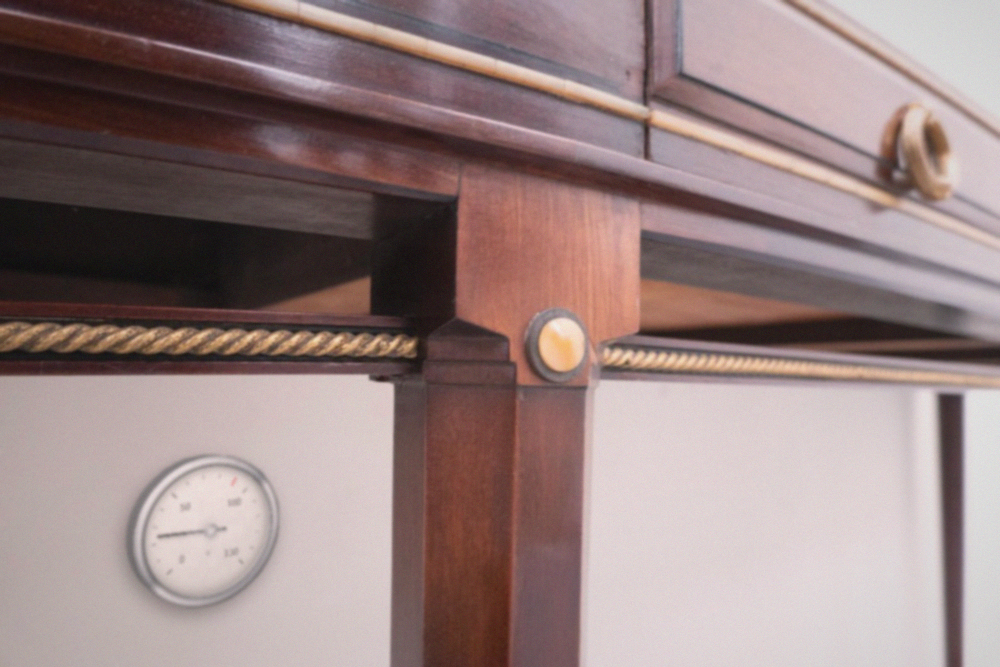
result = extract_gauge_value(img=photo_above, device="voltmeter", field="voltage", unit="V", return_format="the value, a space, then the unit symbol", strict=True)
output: 25 V
